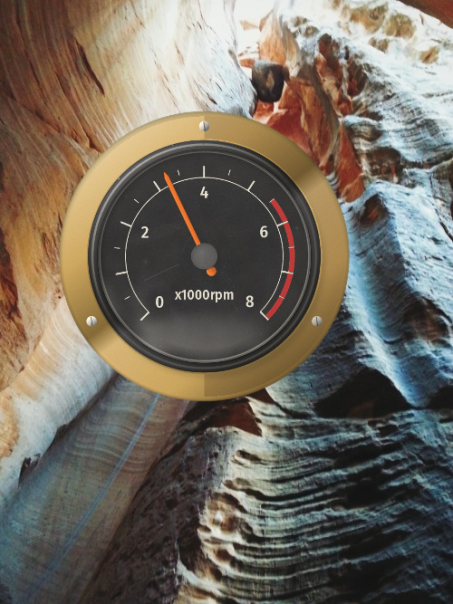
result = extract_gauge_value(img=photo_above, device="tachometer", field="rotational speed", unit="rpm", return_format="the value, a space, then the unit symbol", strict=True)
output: 3250 rpm
